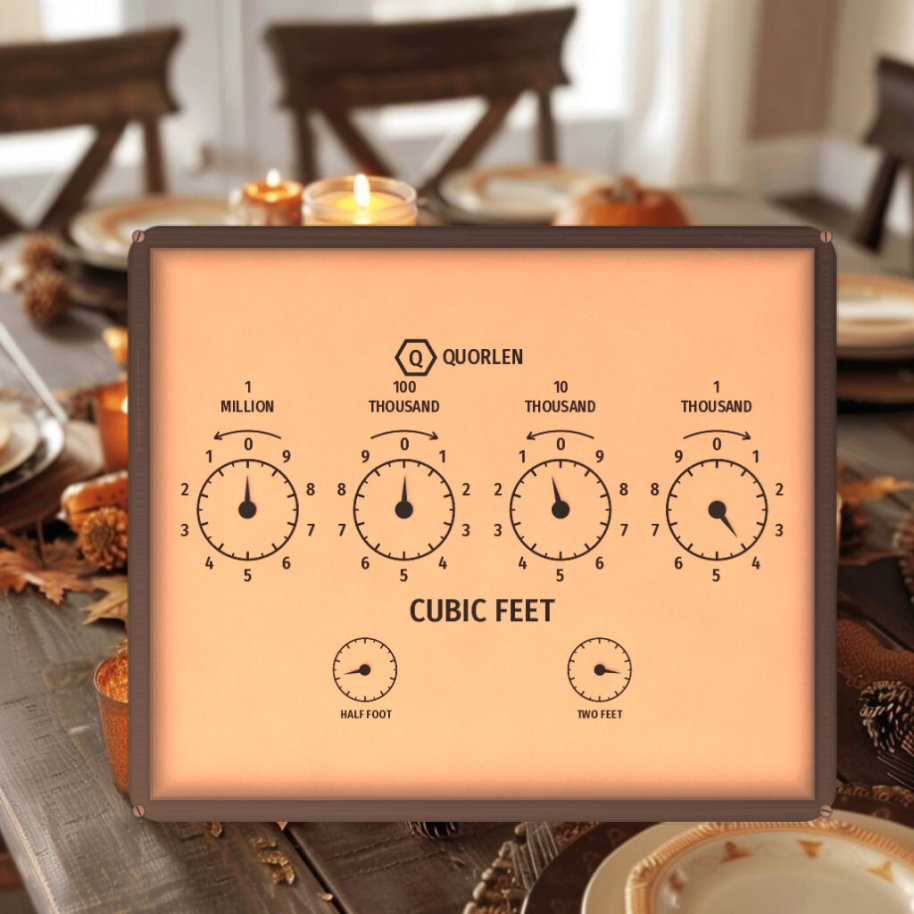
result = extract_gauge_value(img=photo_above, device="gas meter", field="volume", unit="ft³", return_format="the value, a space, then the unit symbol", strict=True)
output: 400 ft³
